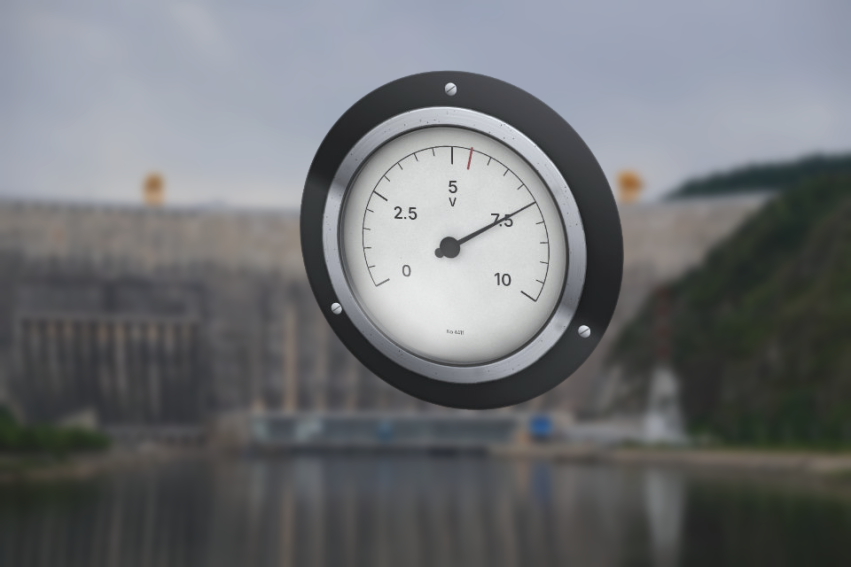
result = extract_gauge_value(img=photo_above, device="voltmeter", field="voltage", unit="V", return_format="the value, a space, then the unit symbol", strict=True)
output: 7.5 V
